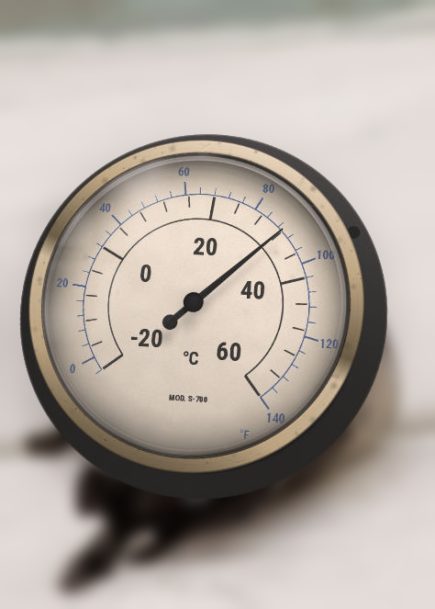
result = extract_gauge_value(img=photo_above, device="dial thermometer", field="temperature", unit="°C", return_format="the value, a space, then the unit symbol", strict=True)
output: 32 °C
